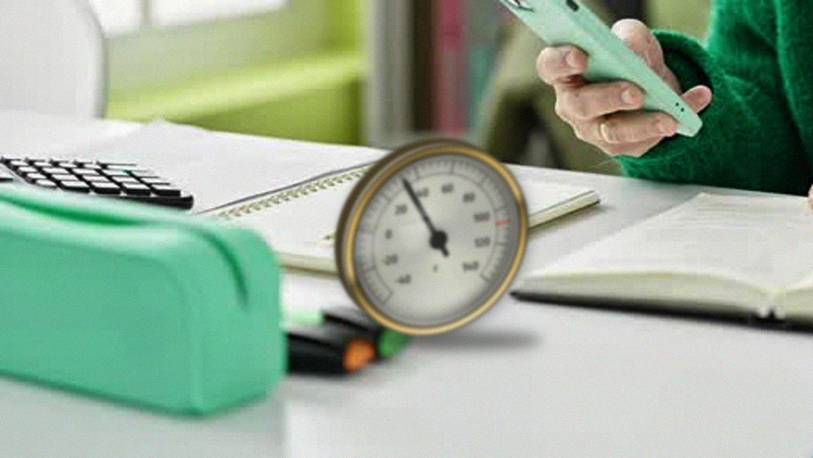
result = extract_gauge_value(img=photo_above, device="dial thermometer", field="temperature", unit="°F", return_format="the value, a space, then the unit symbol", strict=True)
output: 32 °F
